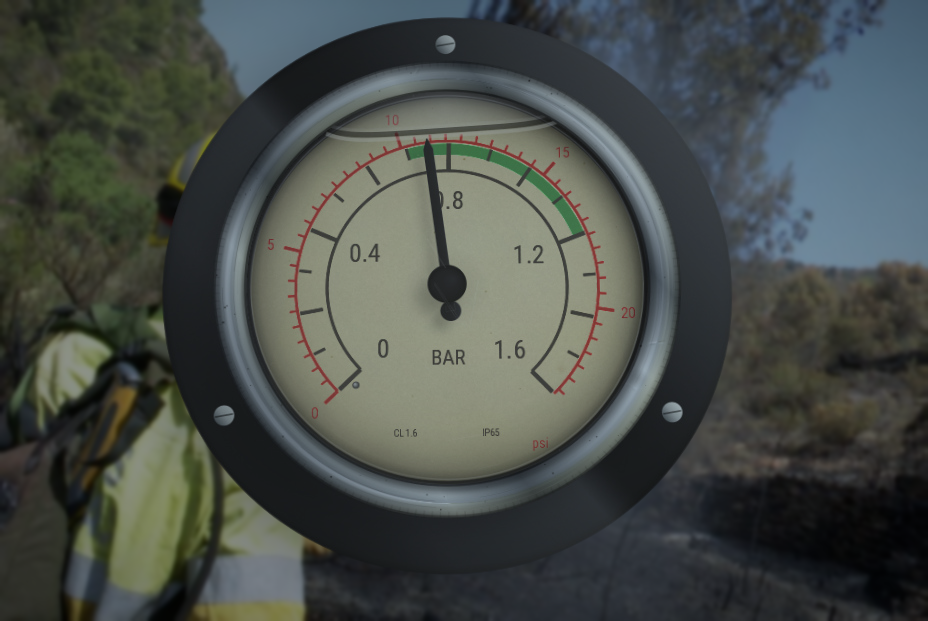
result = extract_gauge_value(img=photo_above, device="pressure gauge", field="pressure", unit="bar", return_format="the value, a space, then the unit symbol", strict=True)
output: 0.75 bar
